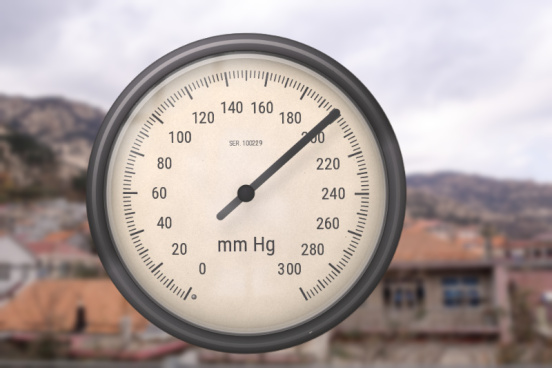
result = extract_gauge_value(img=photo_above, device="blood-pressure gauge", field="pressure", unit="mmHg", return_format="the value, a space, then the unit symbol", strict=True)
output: 198 mmHg
